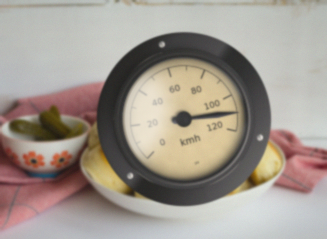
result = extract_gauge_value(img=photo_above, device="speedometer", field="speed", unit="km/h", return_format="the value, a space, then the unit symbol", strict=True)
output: 110 km/h
